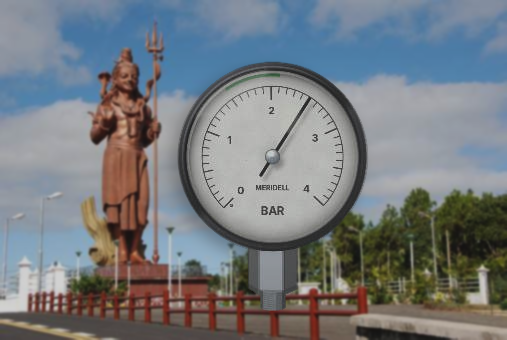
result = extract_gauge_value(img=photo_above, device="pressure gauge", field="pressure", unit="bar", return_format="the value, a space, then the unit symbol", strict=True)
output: 2.5 bar
